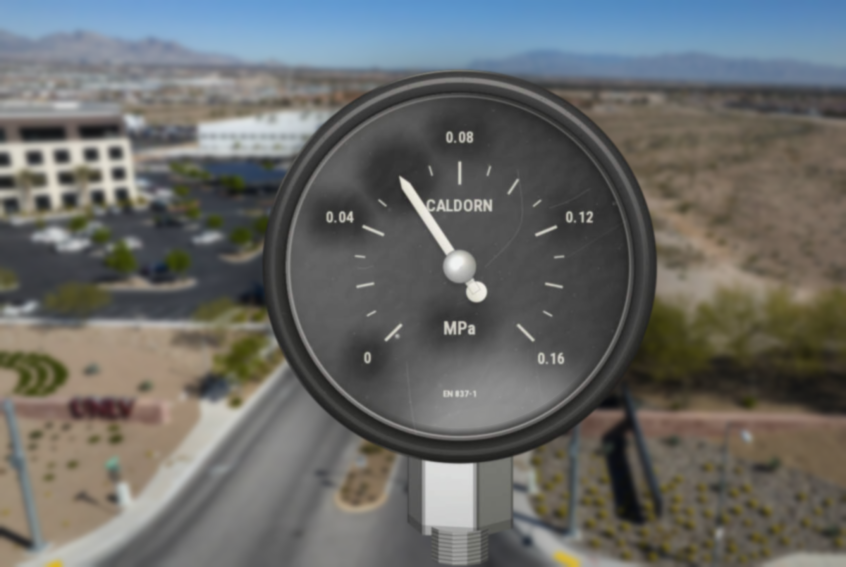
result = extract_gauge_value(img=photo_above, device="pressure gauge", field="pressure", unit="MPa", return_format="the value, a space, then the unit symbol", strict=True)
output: 0.06 MPa
